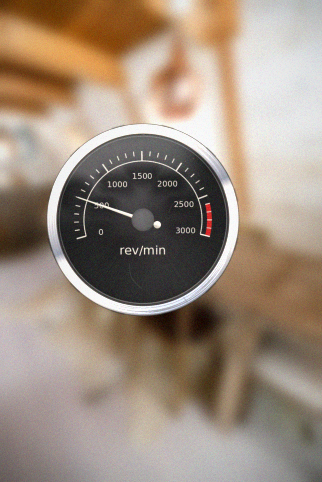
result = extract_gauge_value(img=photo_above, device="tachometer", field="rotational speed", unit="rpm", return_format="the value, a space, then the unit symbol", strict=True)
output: 500 rpm
